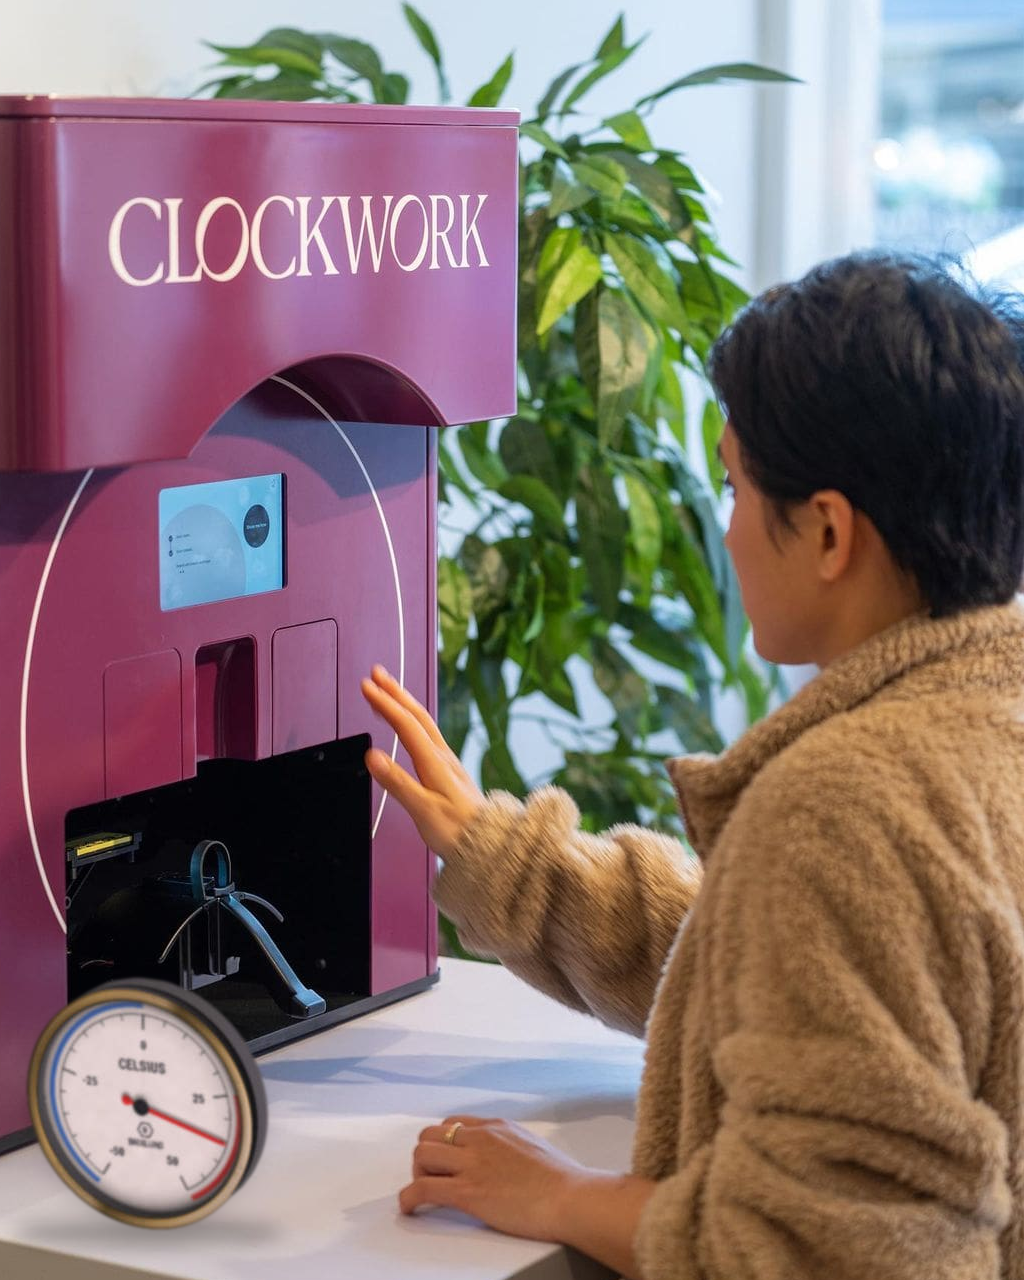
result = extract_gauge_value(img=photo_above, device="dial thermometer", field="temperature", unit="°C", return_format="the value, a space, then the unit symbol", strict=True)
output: 35 °C
